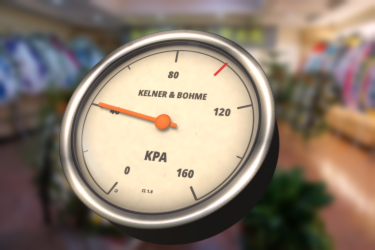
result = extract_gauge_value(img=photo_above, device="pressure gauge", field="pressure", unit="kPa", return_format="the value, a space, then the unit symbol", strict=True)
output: 40 kPa
